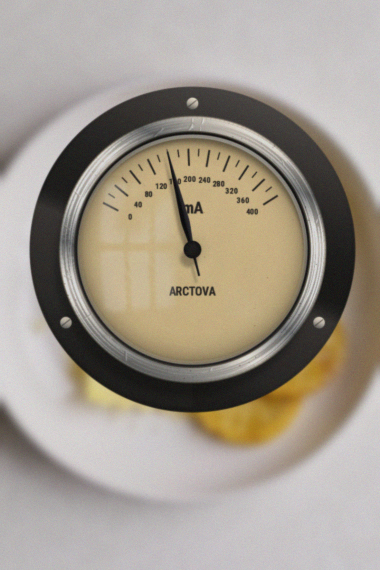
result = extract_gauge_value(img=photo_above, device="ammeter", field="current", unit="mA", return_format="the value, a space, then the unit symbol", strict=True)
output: 160 mA
